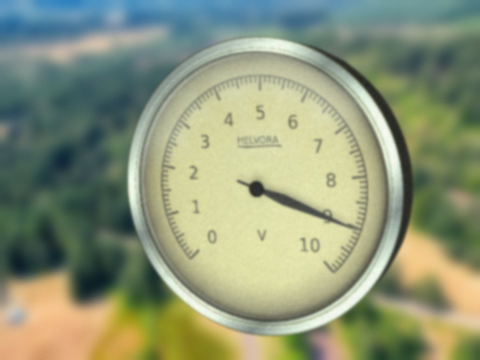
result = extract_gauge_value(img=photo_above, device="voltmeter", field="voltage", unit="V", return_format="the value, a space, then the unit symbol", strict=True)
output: 9 V
